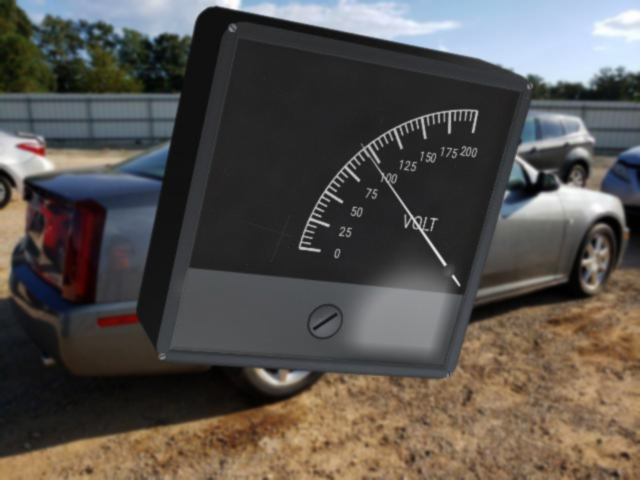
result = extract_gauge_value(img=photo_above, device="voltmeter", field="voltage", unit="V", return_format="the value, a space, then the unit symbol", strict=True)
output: 95 V
